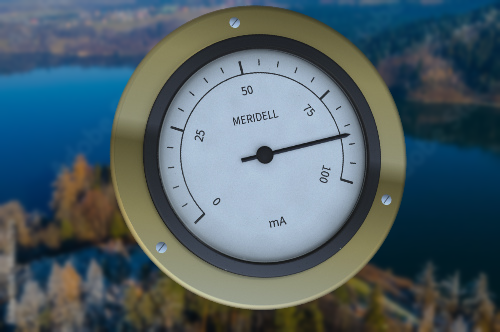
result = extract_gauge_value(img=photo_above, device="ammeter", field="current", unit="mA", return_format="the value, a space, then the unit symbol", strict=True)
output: 87.5 mA
